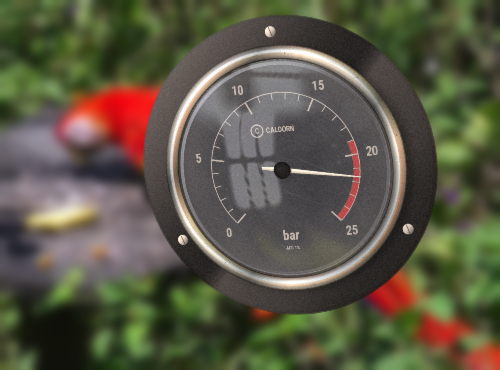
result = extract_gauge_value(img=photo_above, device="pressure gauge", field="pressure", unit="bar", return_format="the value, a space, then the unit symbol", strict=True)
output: 21.5 bar
